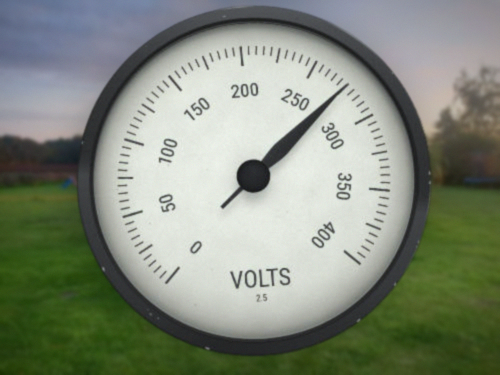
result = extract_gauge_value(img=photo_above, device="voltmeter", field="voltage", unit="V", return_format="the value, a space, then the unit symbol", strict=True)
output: 275 V
